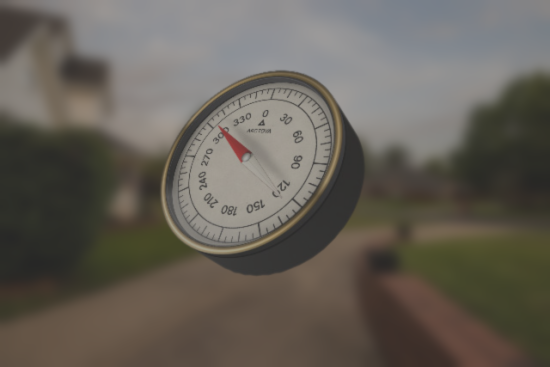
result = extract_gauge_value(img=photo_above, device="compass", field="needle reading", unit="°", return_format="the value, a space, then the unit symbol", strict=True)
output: 305 °
